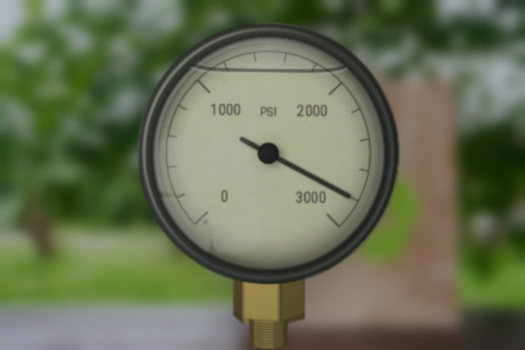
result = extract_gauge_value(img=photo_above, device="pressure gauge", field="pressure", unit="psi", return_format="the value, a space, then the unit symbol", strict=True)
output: 2800 psi
